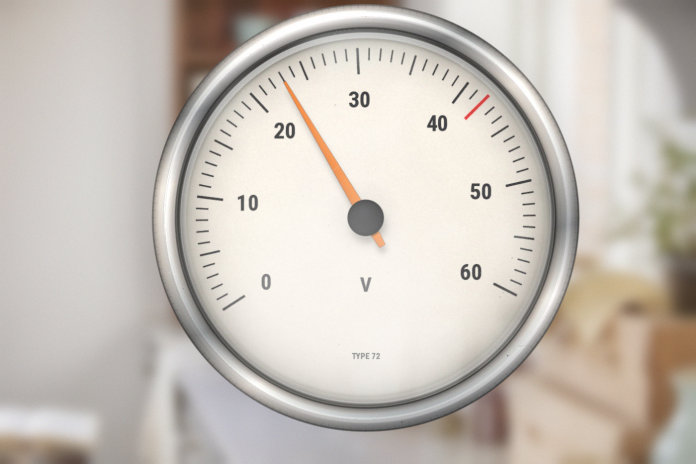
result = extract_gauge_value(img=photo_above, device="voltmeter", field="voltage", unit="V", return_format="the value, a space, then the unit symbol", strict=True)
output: 23 V
